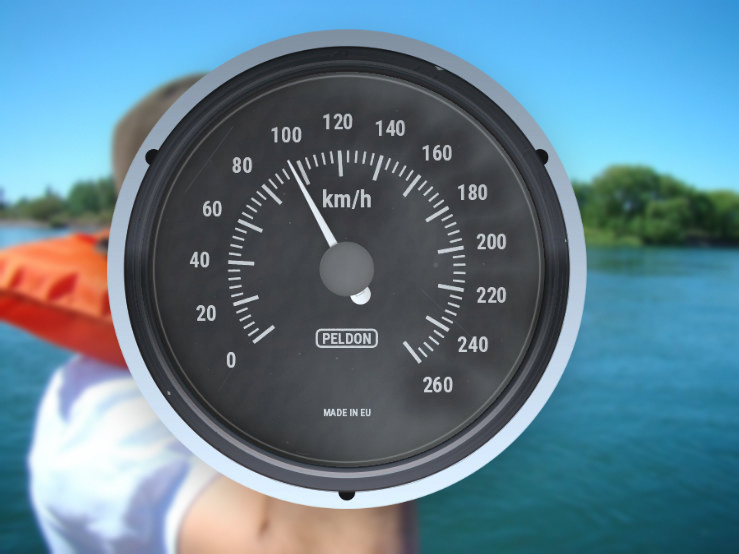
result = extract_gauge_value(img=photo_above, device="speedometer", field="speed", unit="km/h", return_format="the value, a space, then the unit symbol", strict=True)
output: 96 km/h
